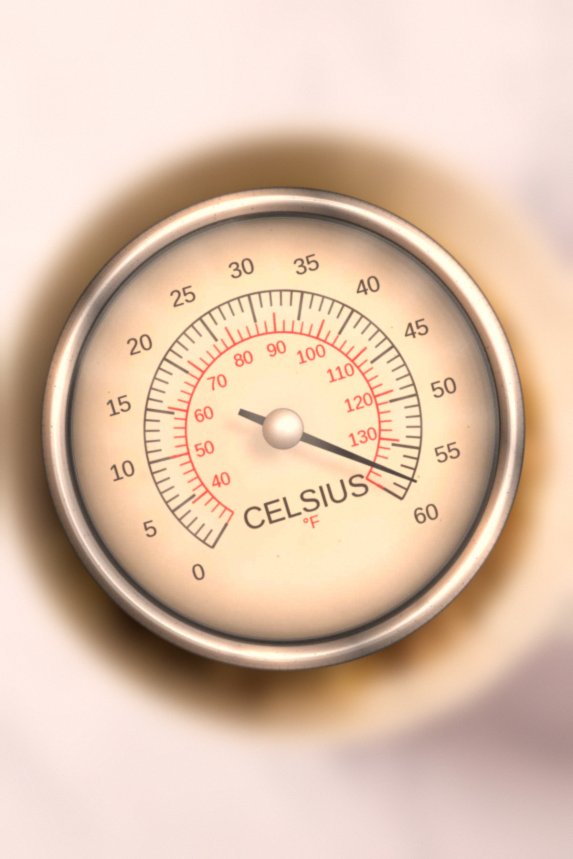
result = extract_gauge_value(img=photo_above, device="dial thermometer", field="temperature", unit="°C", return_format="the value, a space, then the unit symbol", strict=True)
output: 58 °C
